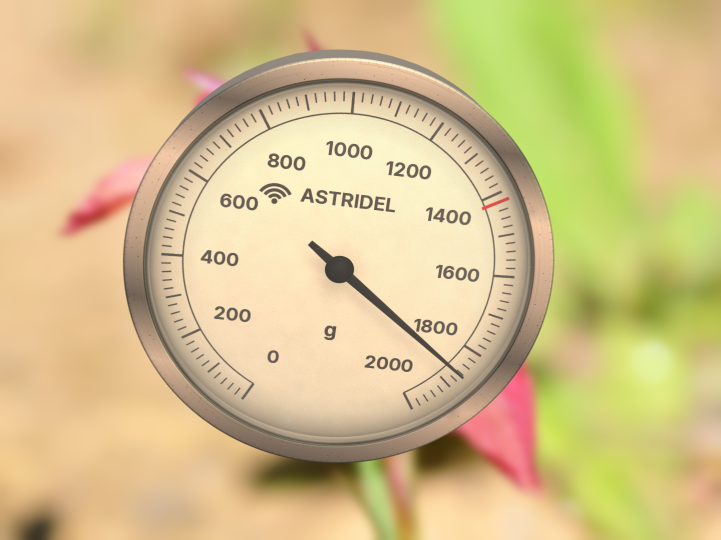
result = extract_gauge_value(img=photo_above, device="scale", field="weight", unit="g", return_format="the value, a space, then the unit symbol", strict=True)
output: 1860 g
